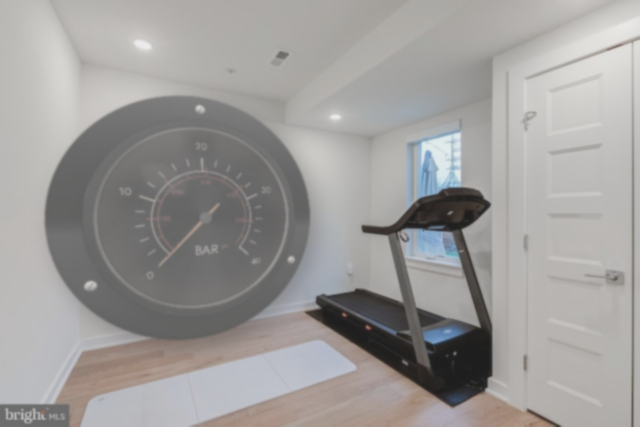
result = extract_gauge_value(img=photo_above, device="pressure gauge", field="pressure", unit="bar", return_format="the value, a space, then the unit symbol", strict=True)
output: 0 bar
